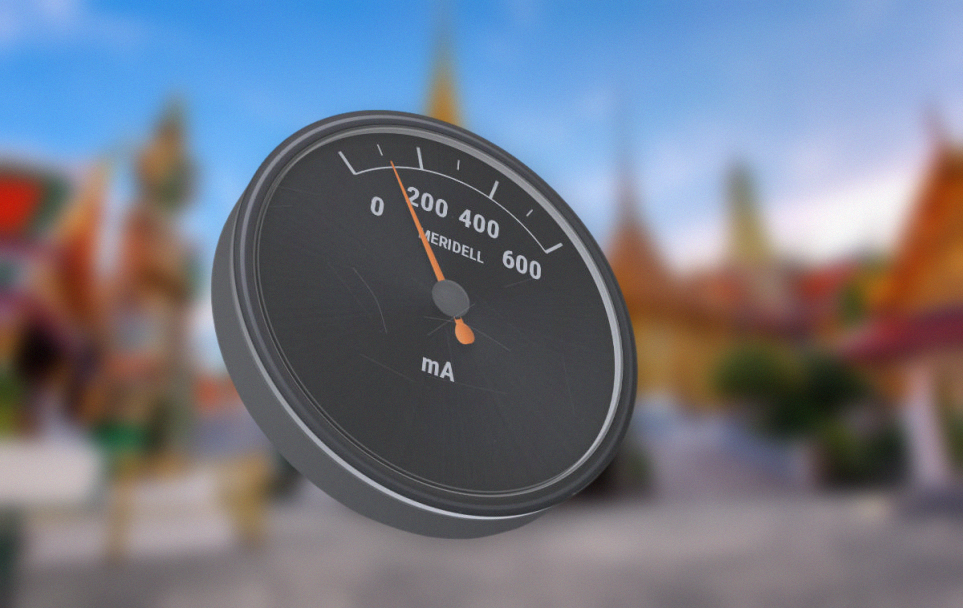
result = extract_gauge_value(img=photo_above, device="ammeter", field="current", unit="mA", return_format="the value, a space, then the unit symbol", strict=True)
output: 100 mA
